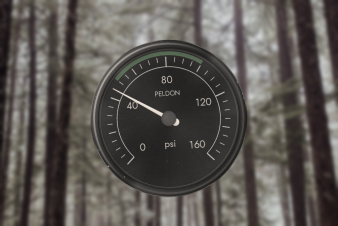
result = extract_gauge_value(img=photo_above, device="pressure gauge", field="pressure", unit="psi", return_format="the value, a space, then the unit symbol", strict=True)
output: 45 psi
